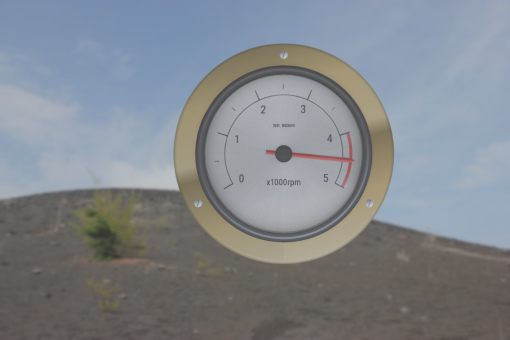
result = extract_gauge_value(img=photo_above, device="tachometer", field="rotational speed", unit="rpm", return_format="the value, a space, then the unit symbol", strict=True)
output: 4500 rpm
